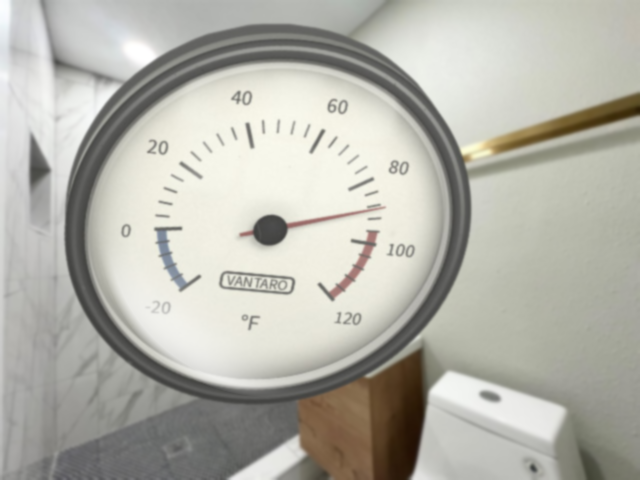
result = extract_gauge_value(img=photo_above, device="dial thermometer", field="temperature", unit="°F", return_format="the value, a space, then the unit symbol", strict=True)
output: 88 °F
